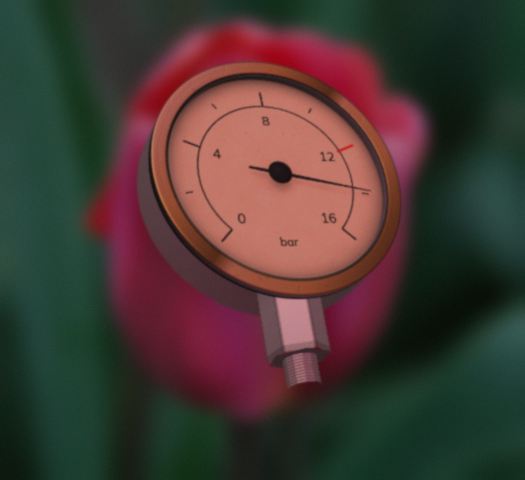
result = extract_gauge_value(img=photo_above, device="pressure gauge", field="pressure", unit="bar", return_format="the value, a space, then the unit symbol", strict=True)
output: 14 bar
